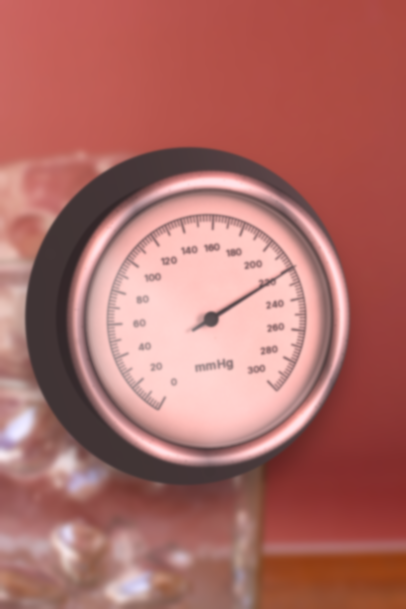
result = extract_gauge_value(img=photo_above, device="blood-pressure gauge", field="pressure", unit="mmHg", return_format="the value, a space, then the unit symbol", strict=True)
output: 220 mmHg
